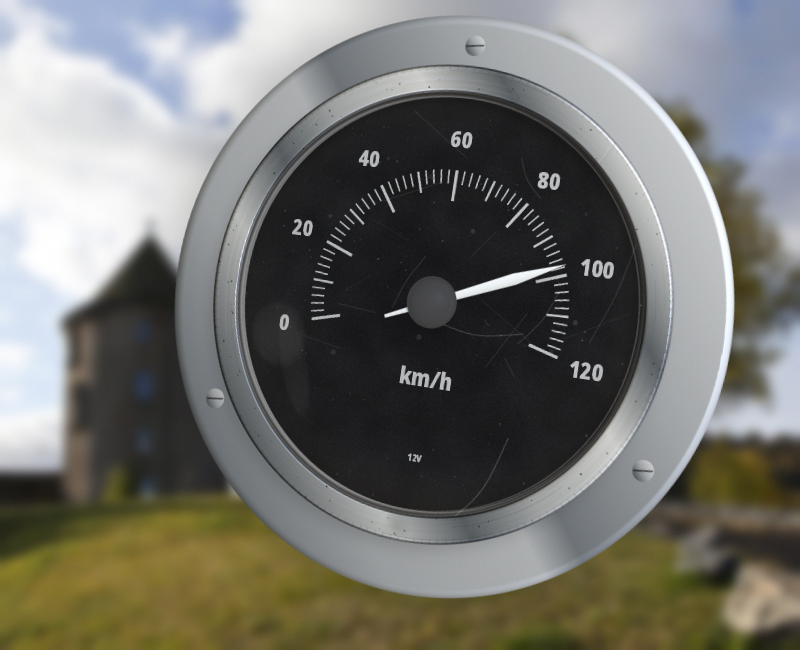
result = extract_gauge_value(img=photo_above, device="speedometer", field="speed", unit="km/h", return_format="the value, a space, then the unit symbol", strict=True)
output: 98 km/h
